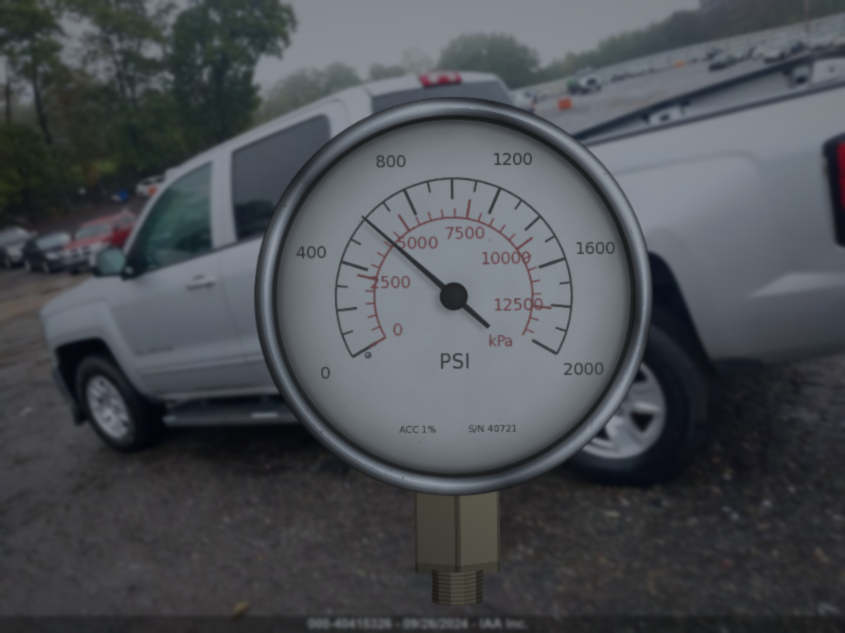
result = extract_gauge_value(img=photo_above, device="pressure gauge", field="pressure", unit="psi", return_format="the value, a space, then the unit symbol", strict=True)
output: 600 psi
